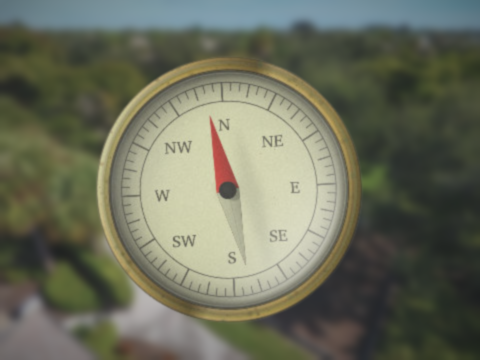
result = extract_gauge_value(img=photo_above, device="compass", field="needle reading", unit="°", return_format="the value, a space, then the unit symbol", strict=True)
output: 350 °
